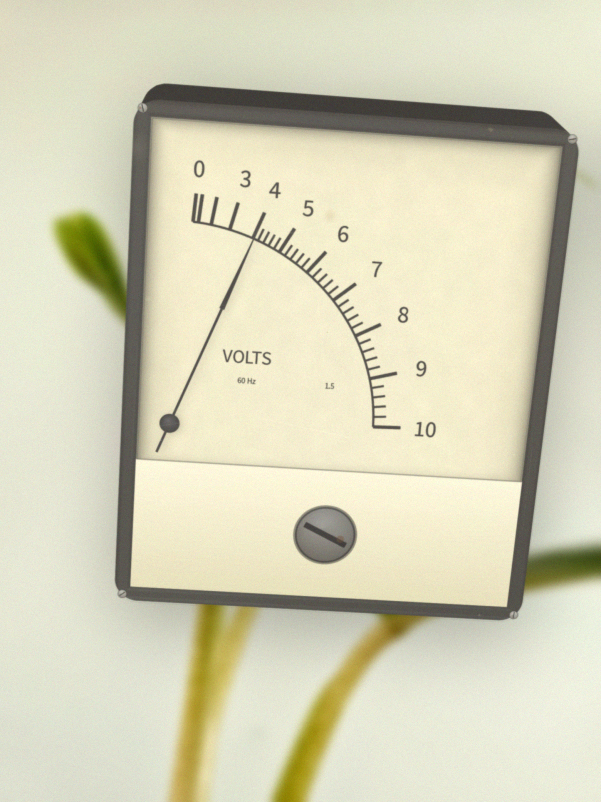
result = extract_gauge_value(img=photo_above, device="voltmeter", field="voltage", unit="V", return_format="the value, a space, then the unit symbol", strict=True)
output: 4 V
